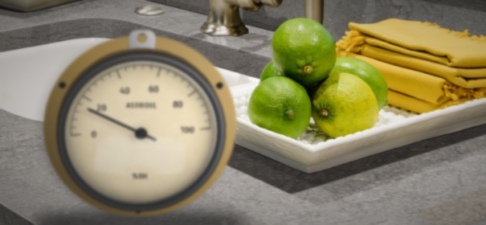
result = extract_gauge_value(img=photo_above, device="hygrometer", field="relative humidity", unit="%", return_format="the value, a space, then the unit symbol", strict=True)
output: 16 %
